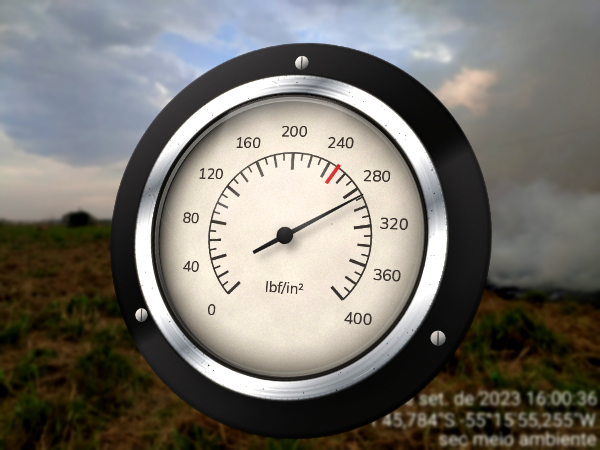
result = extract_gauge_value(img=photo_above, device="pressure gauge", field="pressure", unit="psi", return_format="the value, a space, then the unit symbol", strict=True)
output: 290 psi
